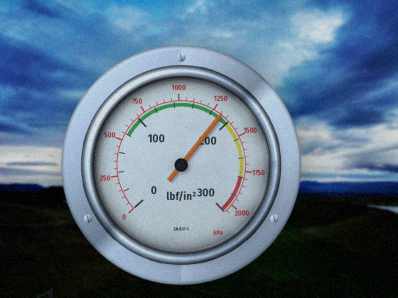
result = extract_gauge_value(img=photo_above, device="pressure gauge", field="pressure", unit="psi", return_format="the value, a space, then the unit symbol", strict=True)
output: 190 psi
